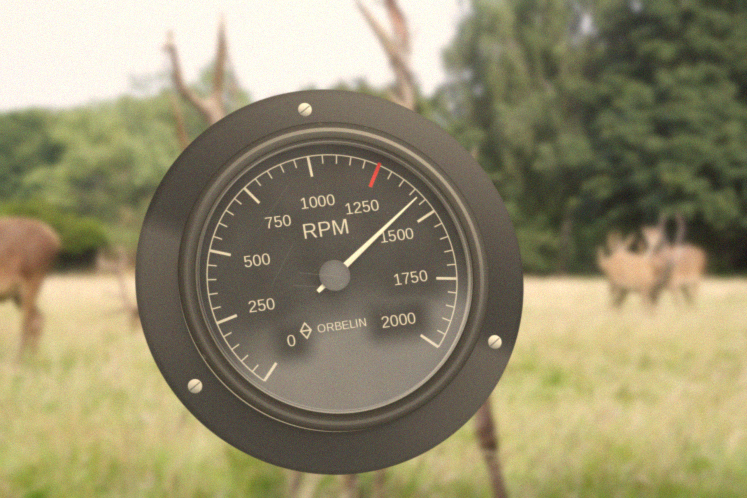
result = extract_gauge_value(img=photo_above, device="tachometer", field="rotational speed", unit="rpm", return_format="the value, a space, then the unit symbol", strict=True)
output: 1425 rpm
